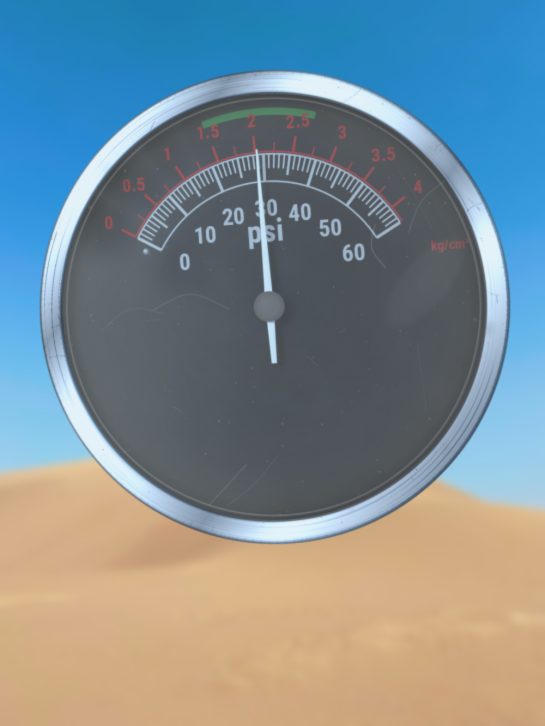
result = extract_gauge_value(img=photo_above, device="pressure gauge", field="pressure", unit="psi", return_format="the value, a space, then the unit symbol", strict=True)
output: 29 psi
